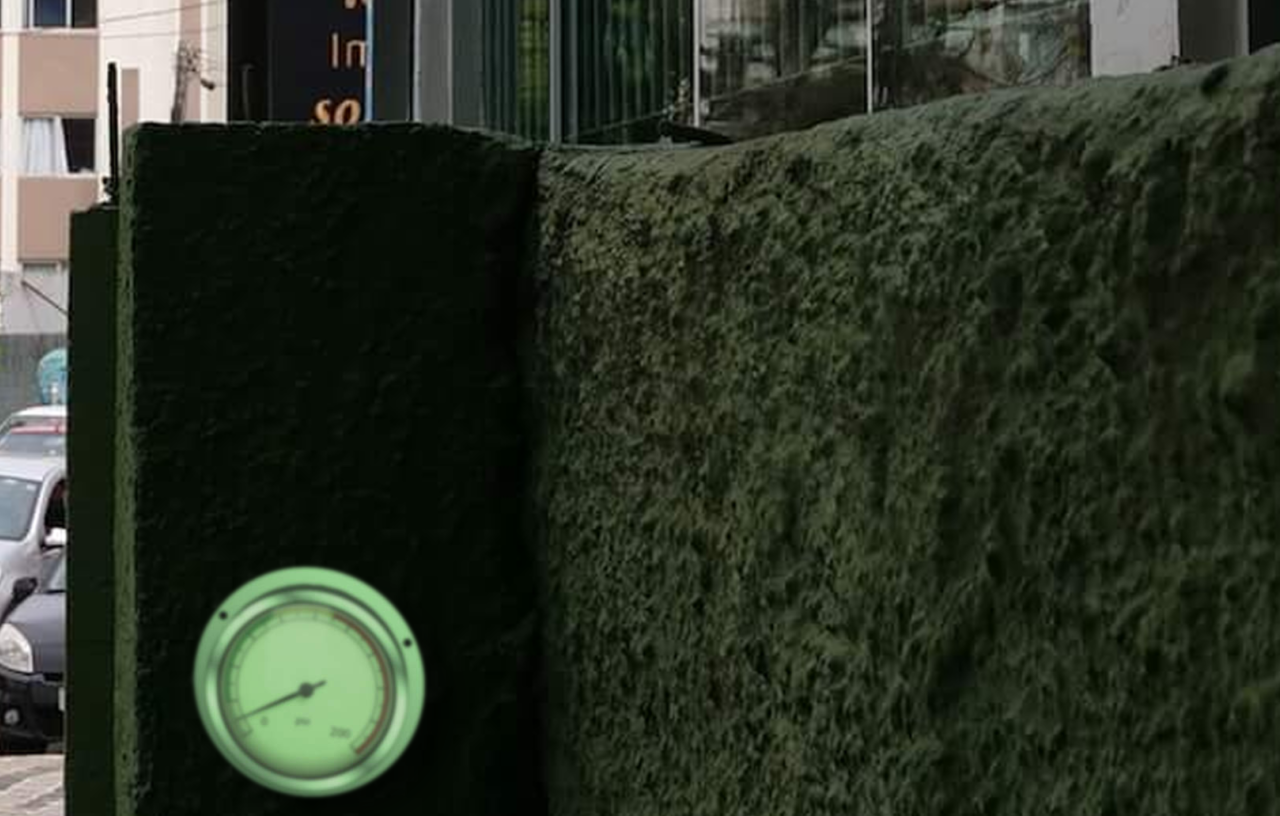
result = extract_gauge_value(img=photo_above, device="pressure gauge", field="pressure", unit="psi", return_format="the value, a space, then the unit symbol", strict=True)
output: 10 psi
